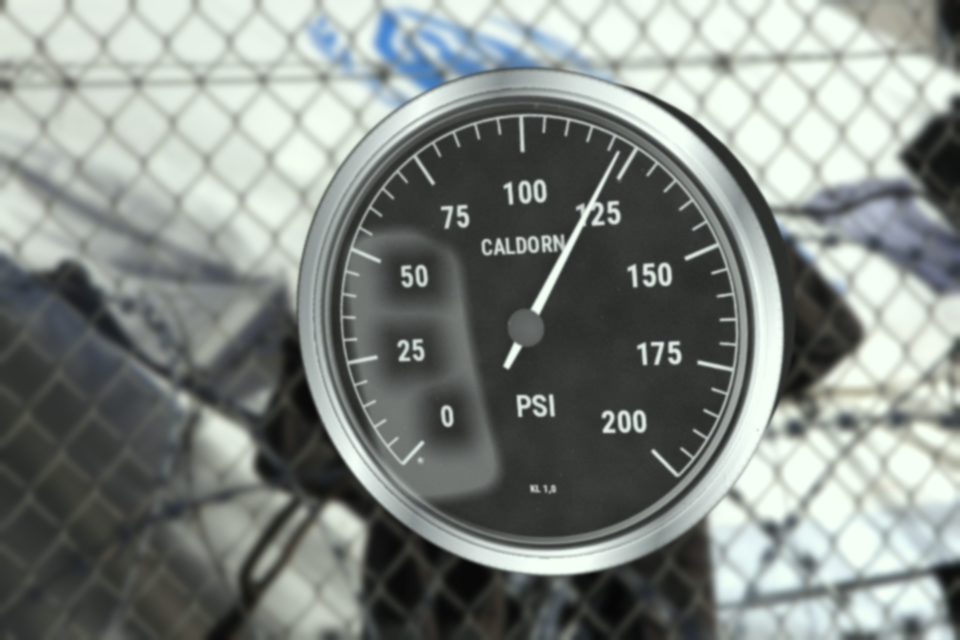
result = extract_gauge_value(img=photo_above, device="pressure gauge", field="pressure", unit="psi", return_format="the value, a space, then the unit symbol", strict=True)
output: 122.5 psi
